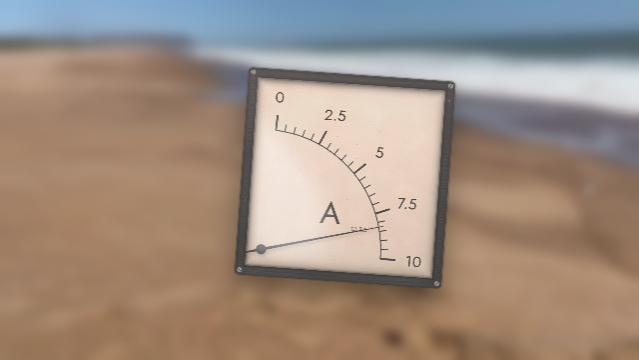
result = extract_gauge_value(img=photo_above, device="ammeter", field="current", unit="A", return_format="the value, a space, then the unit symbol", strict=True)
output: 8.25 A
